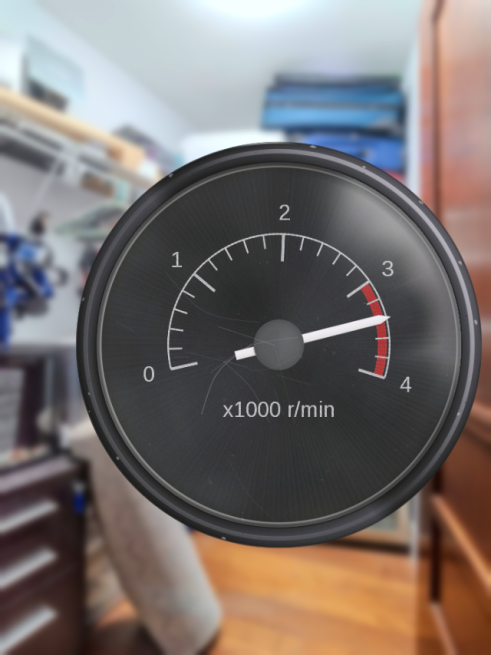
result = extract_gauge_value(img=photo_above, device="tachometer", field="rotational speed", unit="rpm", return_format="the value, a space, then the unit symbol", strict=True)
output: 3400 rpm
